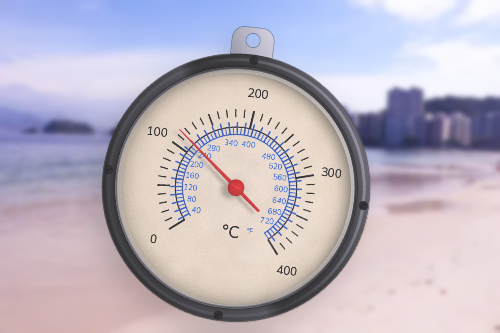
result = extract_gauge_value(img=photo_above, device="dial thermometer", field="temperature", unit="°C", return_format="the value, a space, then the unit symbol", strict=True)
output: 115 °C
